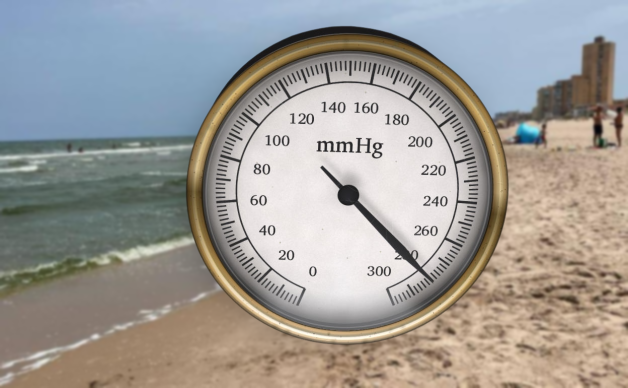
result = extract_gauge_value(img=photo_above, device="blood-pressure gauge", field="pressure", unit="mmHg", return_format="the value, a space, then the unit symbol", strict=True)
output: 280 mmHg
